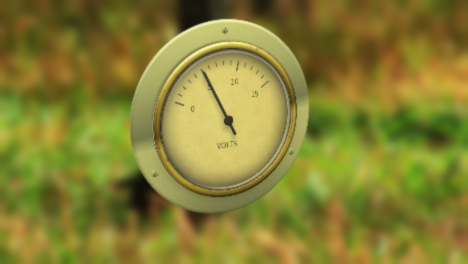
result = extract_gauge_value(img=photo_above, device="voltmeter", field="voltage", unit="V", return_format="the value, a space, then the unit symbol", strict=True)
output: 5 V
